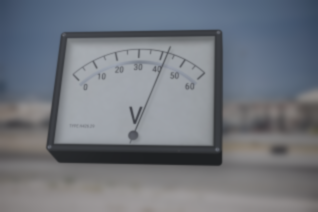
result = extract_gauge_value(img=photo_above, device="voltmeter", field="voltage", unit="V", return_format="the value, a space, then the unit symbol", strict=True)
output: 42.5 V
